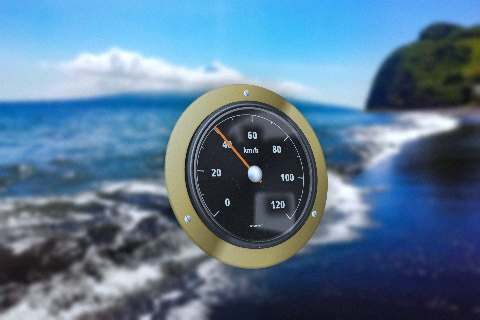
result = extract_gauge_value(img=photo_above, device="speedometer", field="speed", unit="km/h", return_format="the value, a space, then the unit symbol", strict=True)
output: 40 km/h
